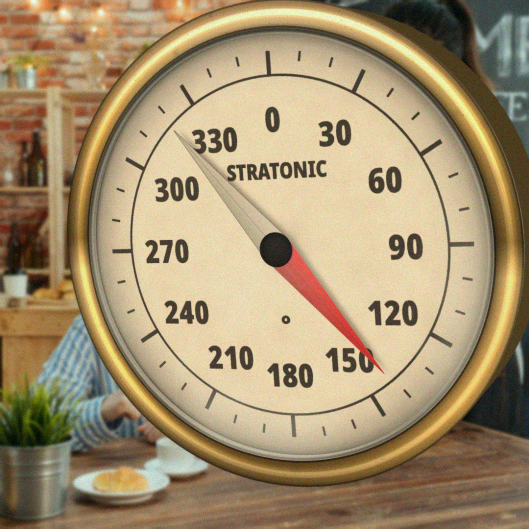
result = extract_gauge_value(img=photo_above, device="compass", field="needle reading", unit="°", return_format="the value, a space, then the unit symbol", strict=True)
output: 140 °
